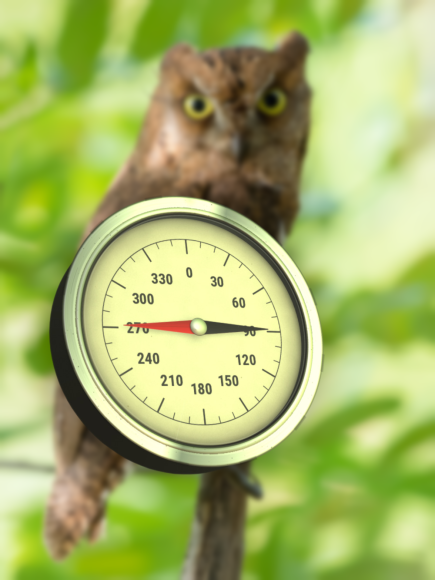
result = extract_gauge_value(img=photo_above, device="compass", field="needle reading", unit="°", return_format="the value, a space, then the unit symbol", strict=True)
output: 270 °
